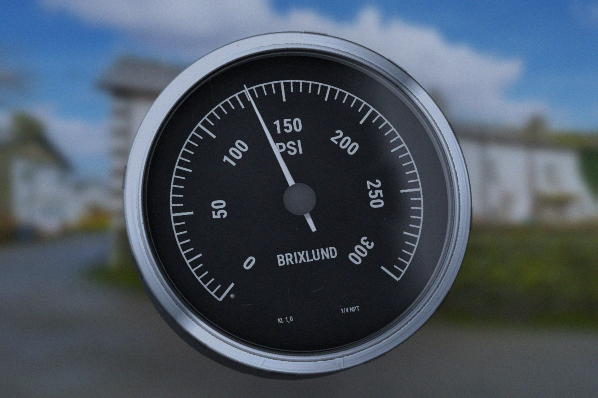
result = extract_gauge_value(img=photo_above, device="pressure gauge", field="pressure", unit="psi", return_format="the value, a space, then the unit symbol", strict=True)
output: 130 psi
